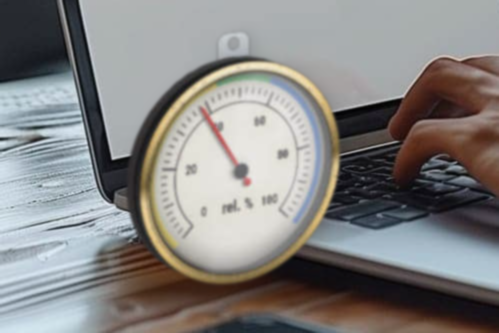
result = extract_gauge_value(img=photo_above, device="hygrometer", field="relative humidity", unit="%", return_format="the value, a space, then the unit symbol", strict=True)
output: 38 %
